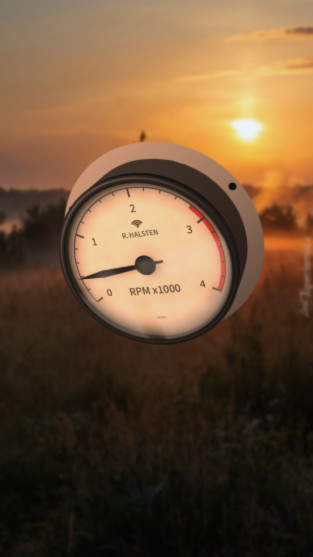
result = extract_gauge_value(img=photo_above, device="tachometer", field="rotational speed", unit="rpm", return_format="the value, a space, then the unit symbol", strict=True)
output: 400 rpm
